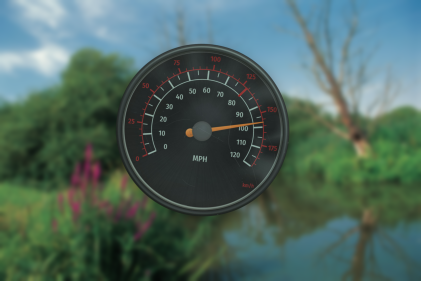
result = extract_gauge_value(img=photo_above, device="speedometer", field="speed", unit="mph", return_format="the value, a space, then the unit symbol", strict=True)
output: 97.5 mph
